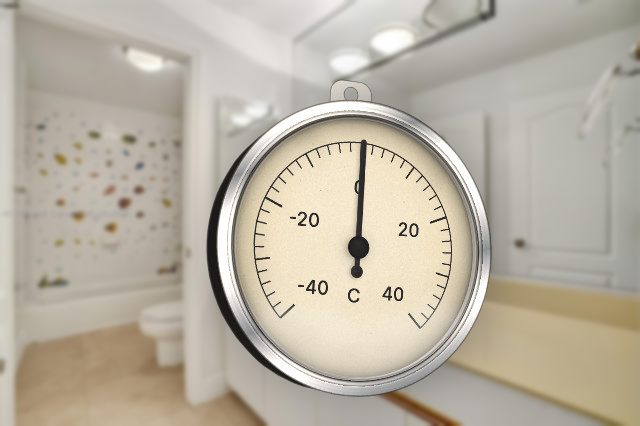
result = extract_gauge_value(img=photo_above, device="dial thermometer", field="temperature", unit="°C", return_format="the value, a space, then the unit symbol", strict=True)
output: 0 °C
